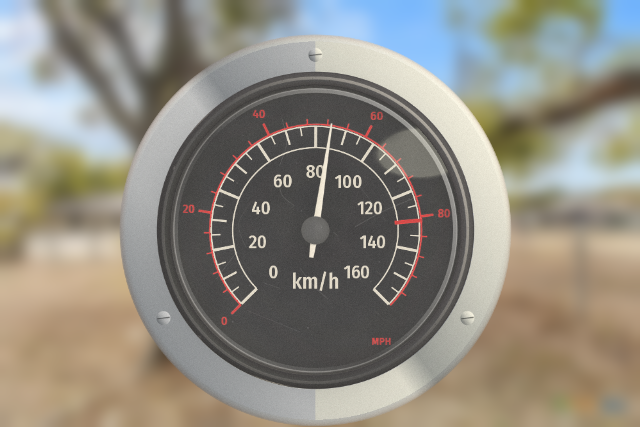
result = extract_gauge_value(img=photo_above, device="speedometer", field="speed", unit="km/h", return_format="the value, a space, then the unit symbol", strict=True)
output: 85 km/h
